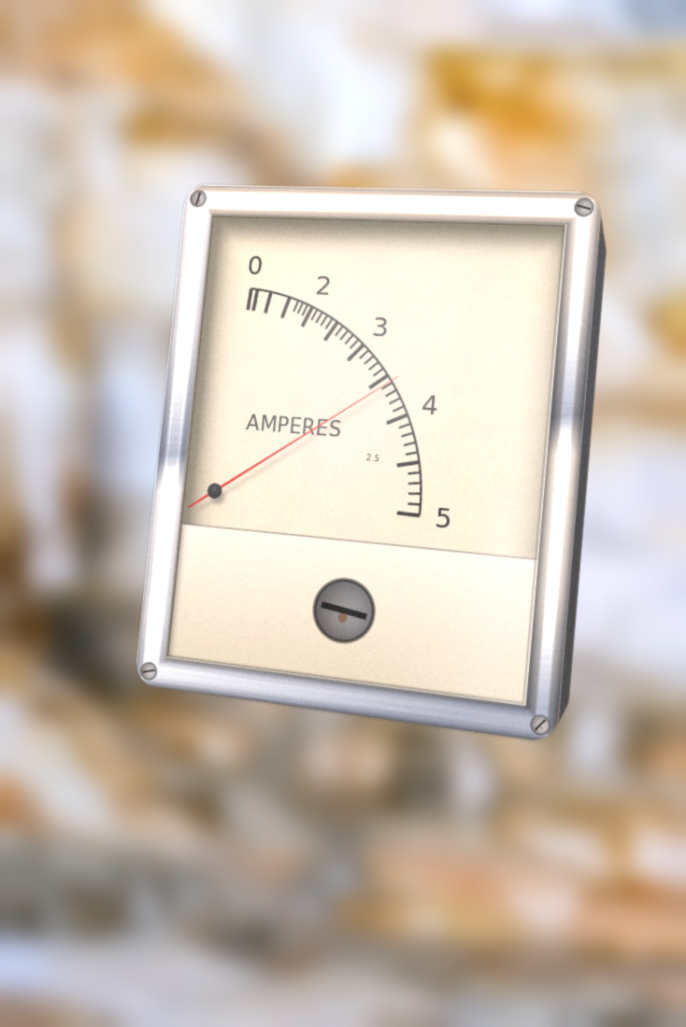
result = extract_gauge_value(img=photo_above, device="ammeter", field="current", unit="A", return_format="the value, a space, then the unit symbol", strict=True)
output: 3.6 A
